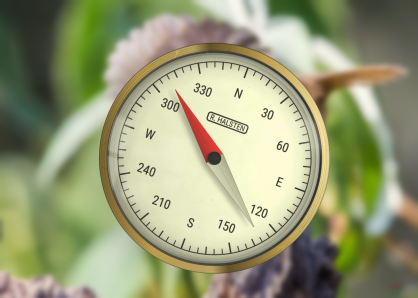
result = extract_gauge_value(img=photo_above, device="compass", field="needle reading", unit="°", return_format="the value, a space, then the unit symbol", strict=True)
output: 310 °
